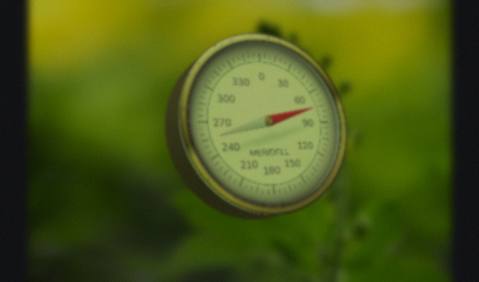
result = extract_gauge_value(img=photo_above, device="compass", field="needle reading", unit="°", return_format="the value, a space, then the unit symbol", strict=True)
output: 75 °
